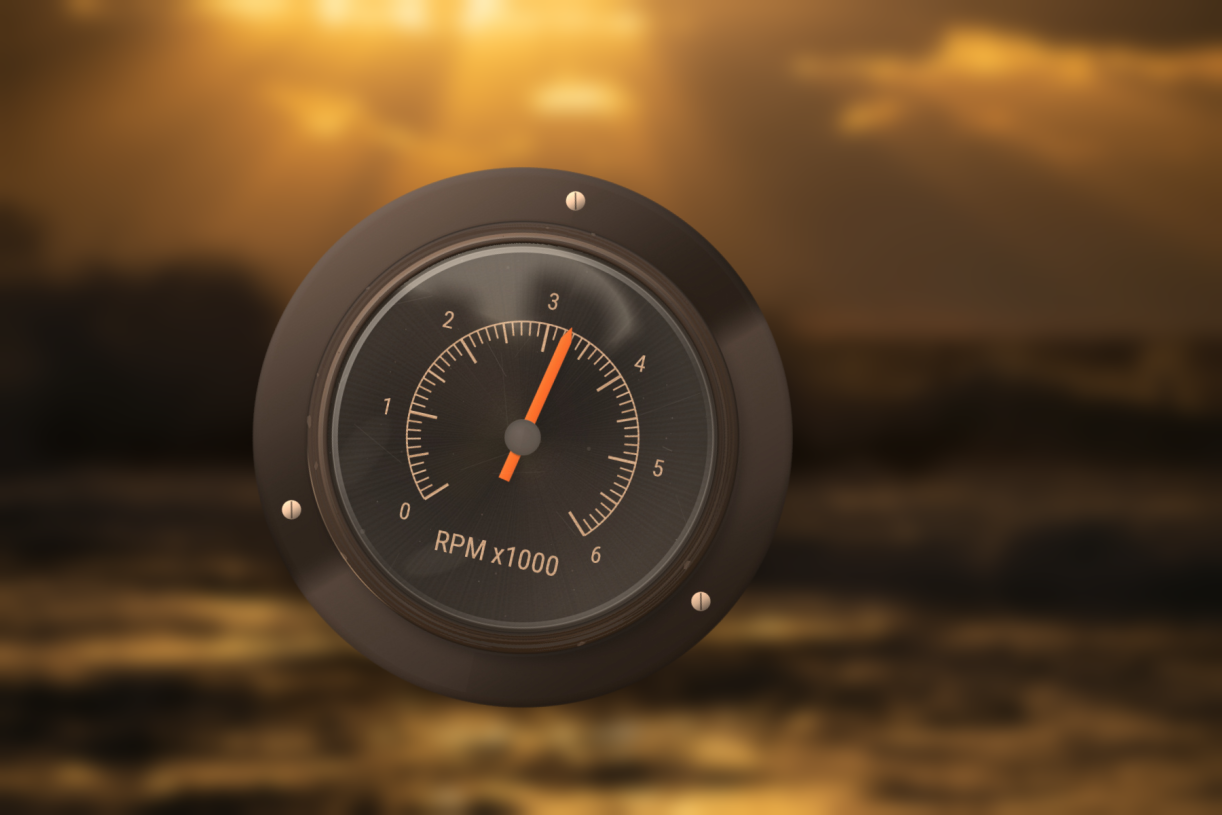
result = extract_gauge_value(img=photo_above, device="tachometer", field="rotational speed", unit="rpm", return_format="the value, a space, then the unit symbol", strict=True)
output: 3250 rpm
